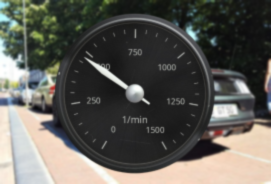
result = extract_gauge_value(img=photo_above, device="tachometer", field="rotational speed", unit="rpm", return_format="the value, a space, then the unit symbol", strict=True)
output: 475 rpm
